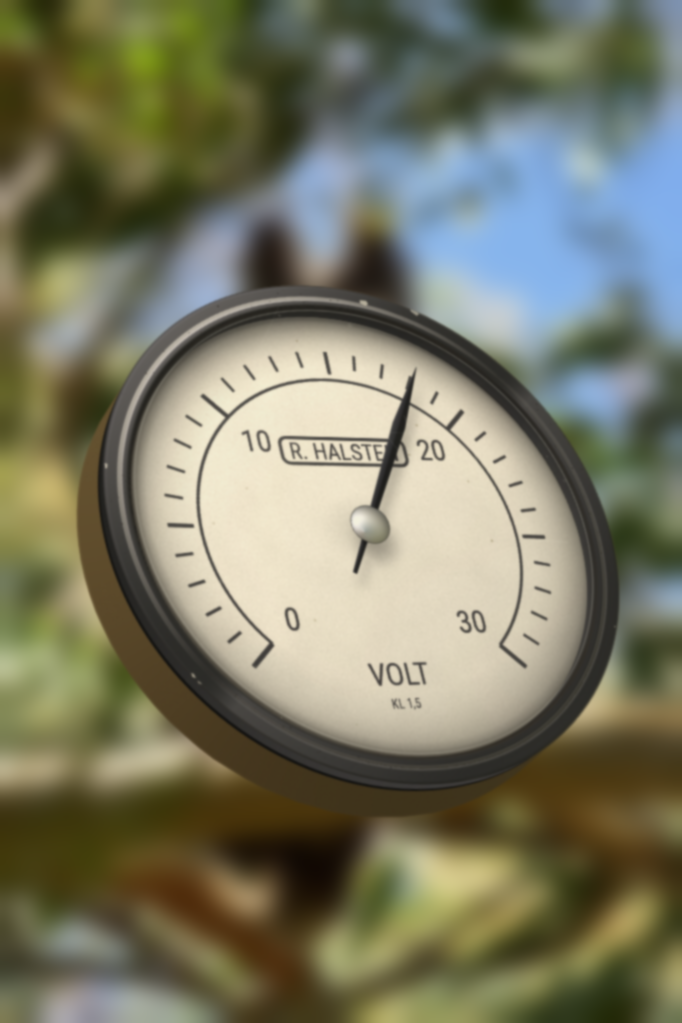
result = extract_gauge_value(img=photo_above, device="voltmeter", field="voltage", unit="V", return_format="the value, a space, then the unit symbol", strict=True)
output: 18 V
